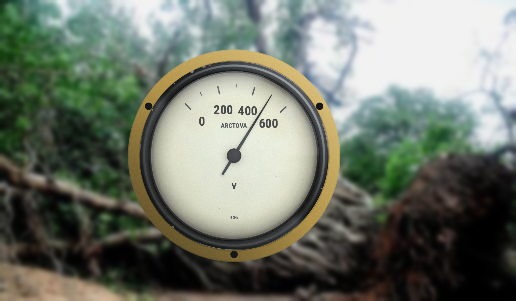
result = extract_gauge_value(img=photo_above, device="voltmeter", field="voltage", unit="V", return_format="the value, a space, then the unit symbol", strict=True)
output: 500 V
